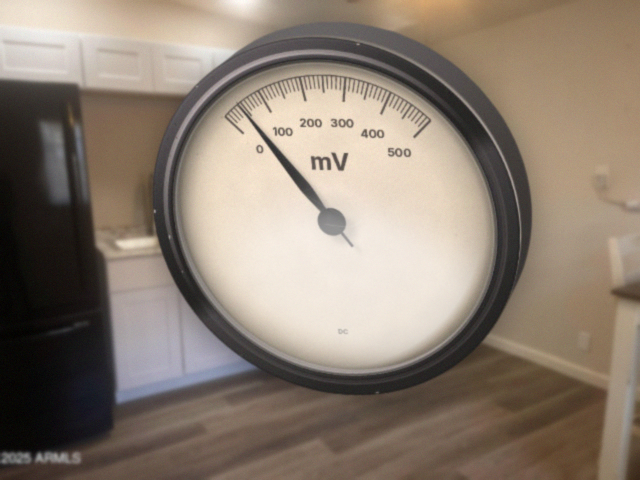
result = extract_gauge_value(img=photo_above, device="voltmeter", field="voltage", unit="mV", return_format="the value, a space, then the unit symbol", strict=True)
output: 50 mV
